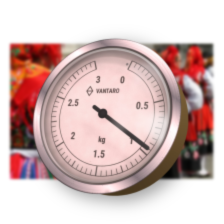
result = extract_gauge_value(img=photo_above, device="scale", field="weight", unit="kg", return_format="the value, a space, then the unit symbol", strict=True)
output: 0.95 kg
